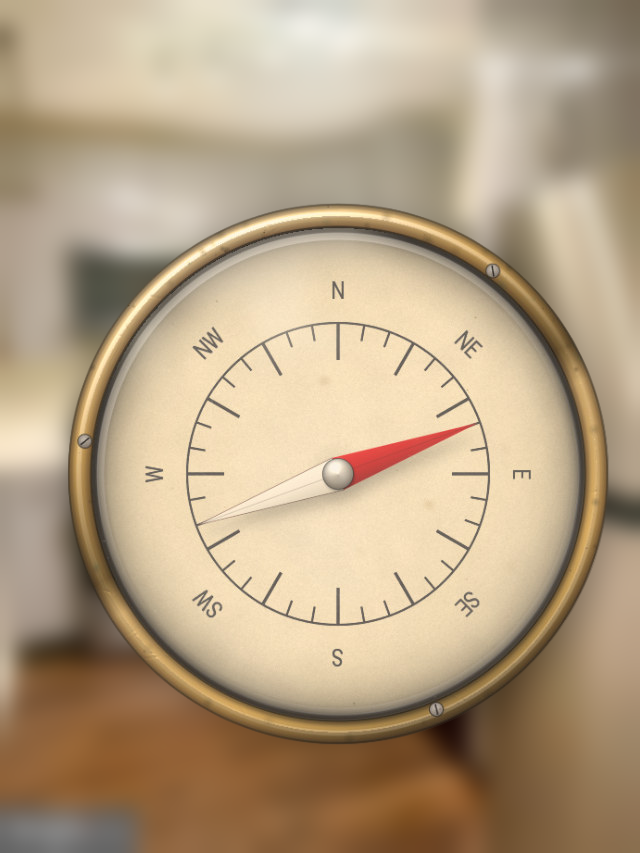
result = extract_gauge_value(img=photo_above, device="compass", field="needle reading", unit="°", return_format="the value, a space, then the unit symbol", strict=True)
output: 70 °
